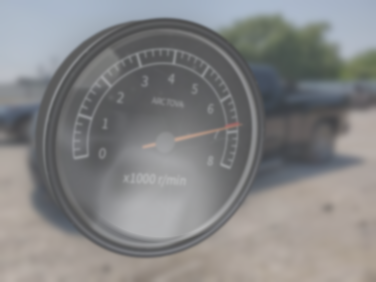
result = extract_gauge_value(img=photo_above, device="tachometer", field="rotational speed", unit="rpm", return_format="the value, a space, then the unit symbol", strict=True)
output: 6800 rpm
